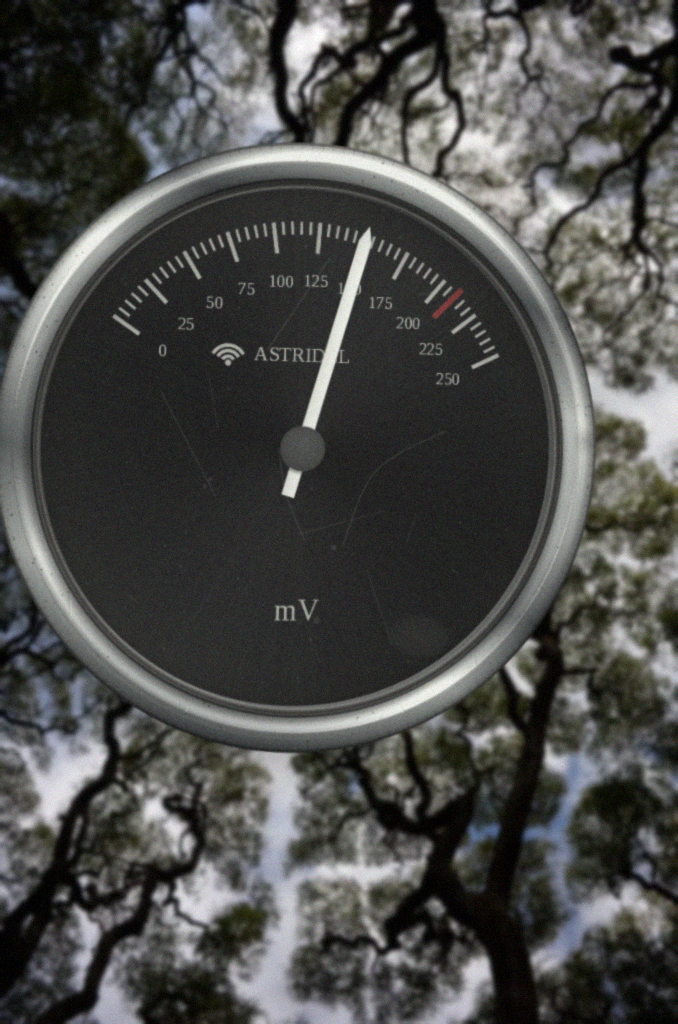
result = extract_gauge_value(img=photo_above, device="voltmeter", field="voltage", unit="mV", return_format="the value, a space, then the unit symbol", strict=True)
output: 150 mV
